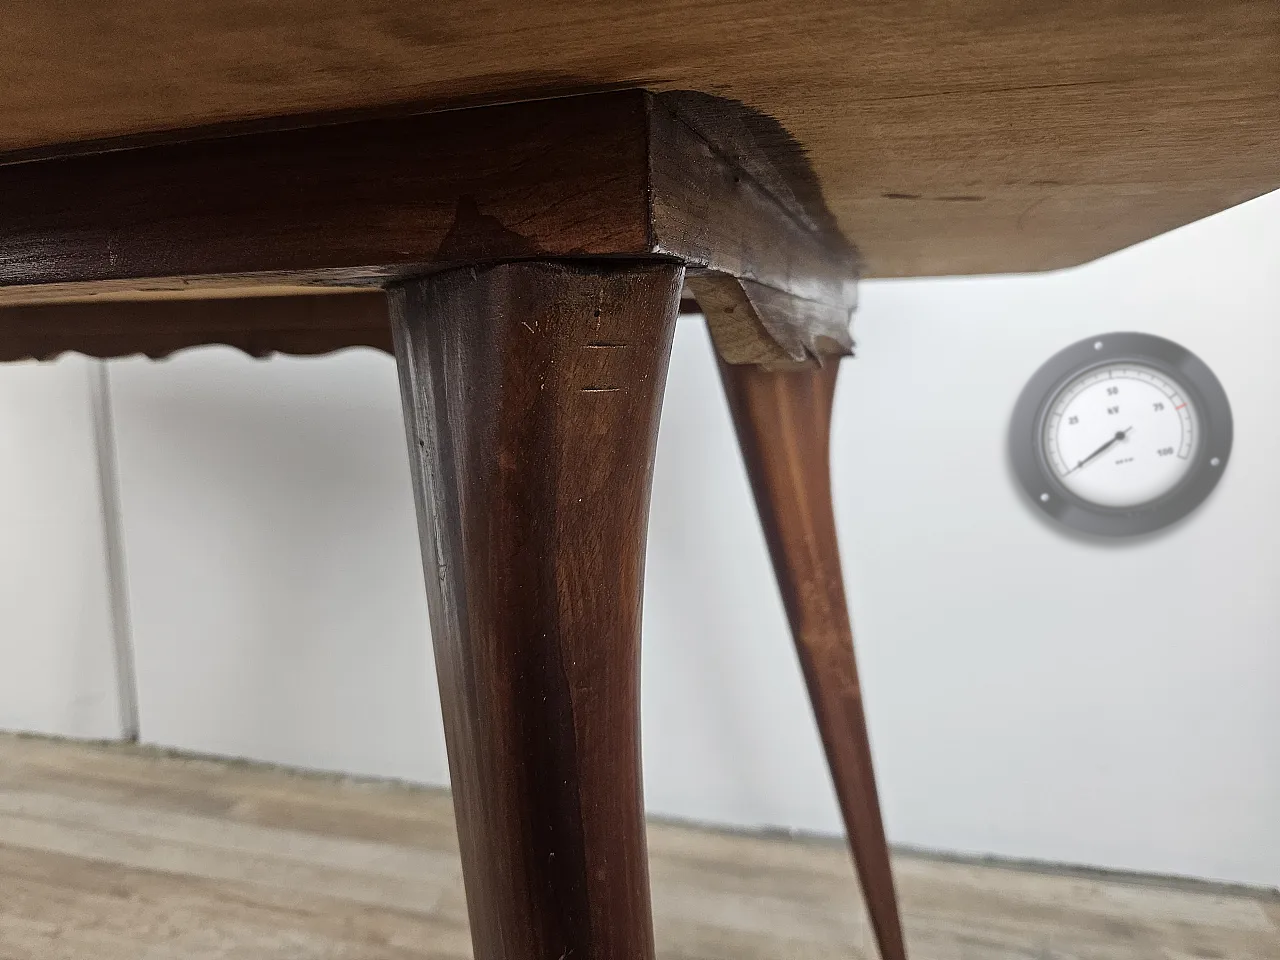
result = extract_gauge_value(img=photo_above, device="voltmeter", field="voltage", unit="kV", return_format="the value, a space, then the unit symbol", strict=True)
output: 0 kV
